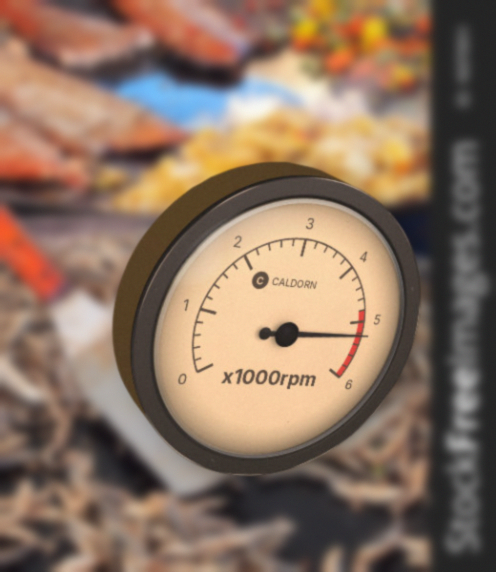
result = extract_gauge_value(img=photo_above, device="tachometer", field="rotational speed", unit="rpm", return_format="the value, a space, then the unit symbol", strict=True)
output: 5200 rpm
